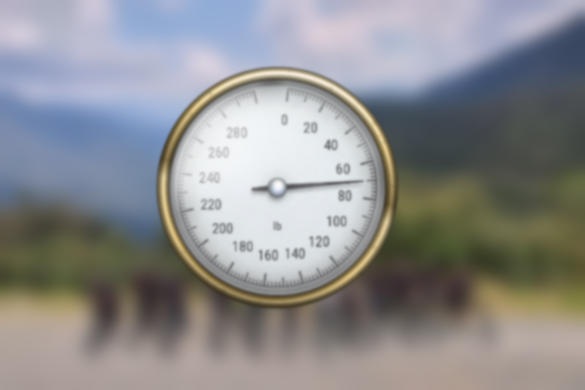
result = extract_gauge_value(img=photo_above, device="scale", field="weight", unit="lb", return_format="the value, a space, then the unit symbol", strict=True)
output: 70 lb
